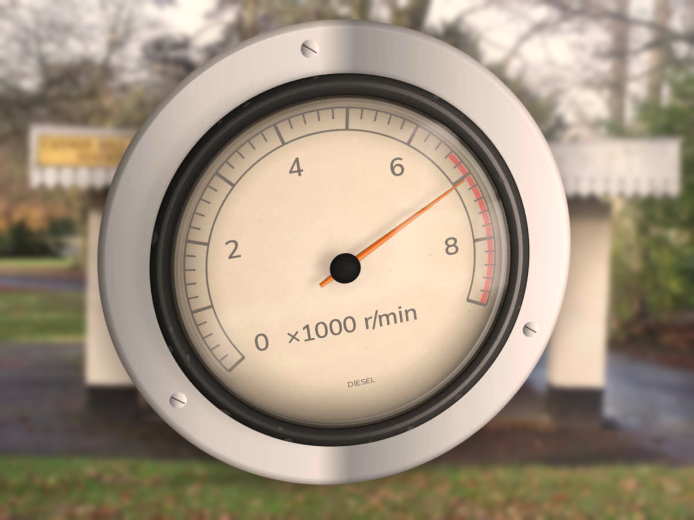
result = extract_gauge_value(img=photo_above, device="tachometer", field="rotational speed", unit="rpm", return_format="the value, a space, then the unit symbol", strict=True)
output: 7000 rpm
